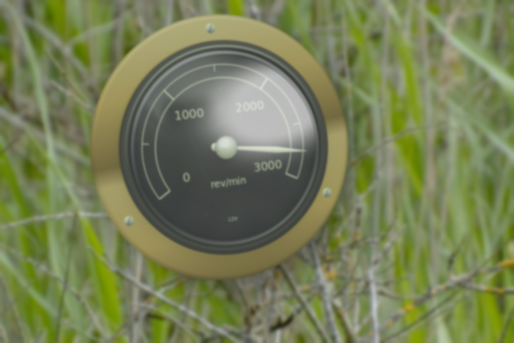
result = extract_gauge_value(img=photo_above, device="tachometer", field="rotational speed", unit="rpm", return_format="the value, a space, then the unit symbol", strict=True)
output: 2750 rpm
